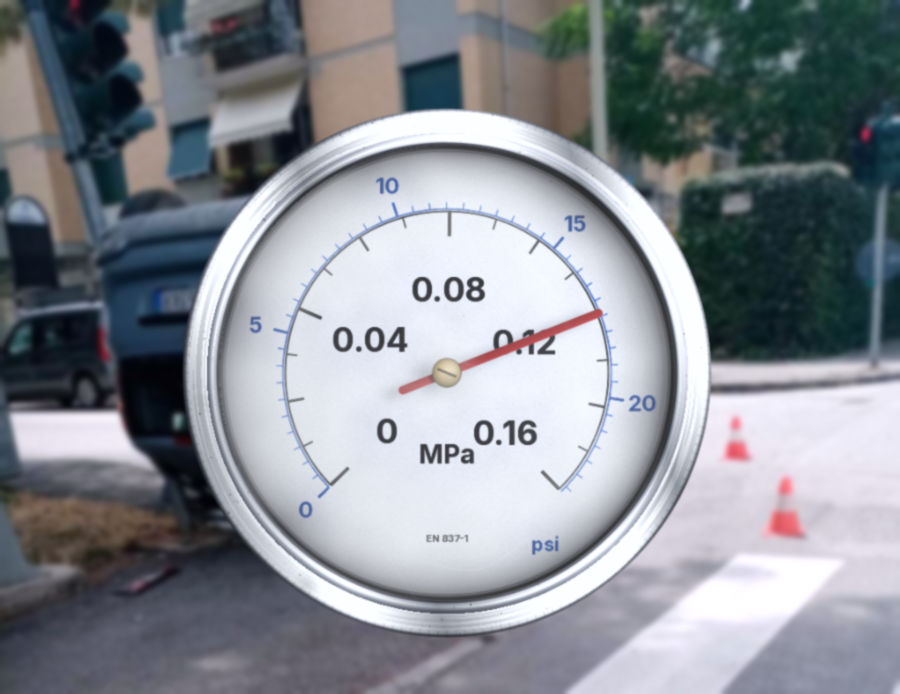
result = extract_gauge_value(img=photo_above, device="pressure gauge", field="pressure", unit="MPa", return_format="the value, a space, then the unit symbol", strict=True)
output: 0.12 MPa
